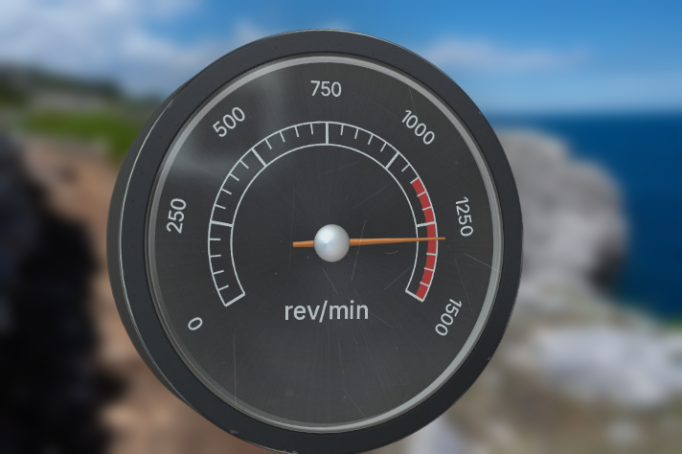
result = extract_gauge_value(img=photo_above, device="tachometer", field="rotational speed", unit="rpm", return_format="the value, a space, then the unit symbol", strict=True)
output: 1300 rpm
